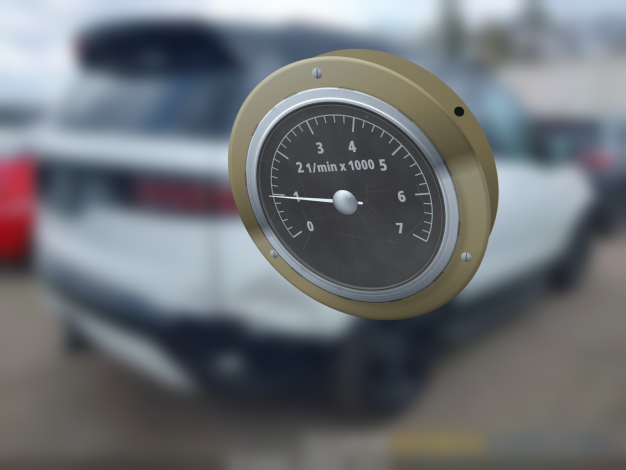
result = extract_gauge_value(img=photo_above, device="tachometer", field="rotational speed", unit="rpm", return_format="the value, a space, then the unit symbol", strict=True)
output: 1000 rpm
